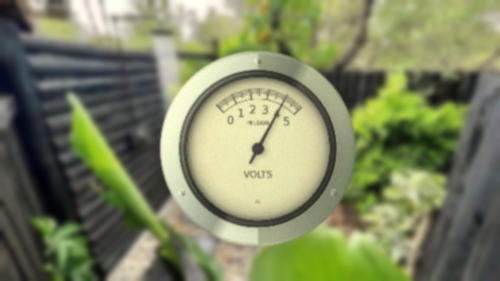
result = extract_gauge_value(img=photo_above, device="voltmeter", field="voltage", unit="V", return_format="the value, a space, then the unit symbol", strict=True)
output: 4 V
